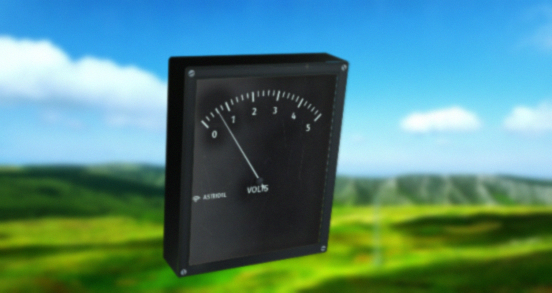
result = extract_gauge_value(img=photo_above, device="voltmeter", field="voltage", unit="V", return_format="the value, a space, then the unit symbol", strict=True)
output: 0.6 V
